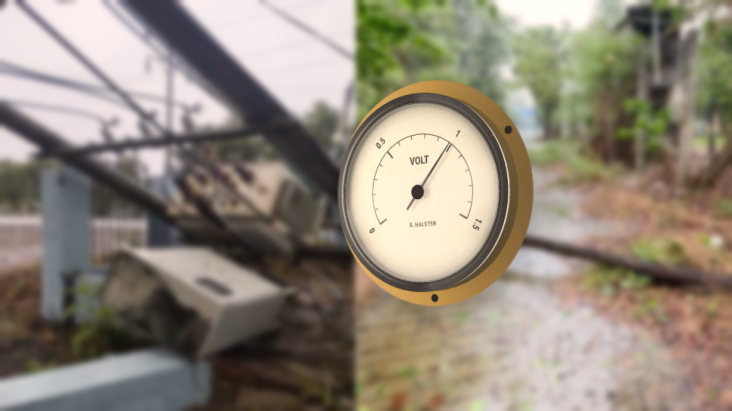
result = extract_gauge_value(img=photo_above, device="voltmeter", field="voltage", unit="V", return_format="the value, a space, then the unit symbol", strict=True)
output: 1 V
